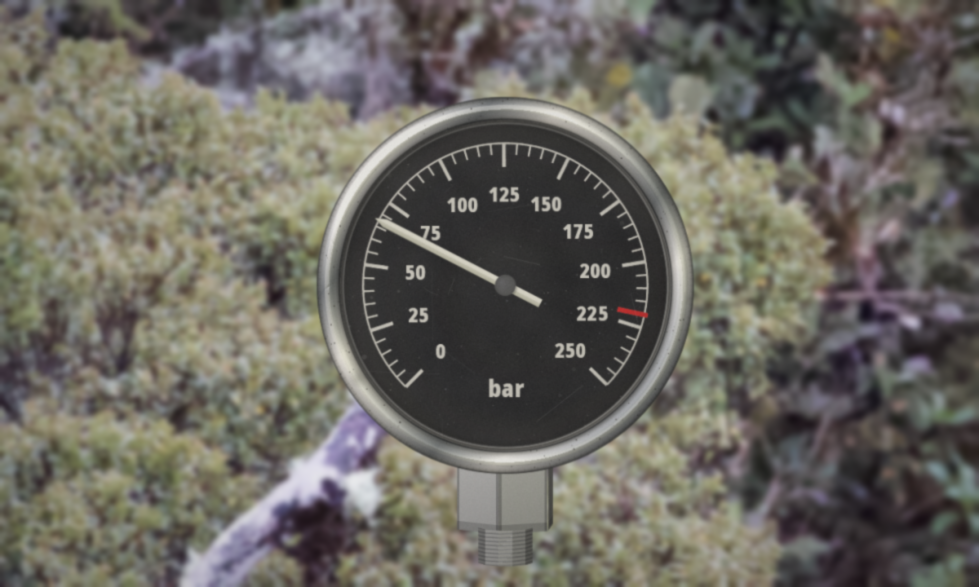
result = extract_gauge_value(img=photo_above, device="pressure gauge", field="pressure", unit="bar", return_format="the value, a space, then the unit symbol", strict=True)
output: 67.5 bar
